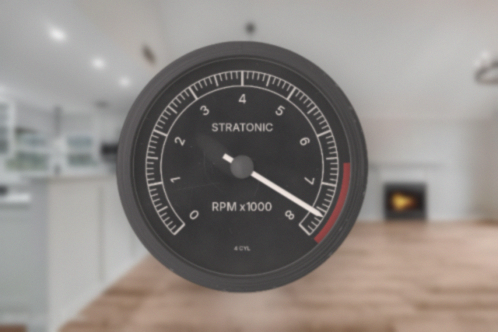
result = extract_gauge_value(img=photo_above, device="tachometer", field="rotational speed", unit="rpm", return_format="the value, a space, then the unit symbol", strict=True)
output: 7600 rpm
